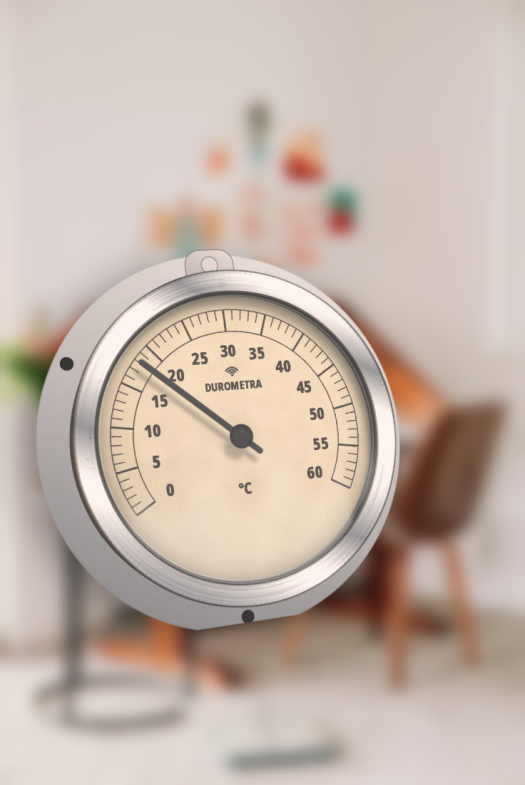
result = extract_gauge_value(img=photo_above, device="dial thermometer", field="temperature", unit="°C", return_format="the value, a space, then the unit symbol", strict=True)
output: 18 °C
